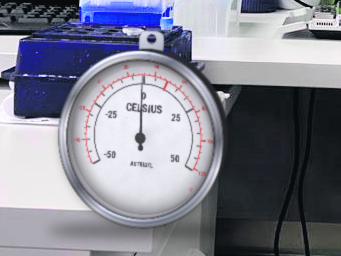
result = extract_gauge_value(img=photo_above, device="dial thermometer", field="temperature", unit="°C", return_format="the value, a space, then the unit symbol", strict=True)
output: 0 °C
